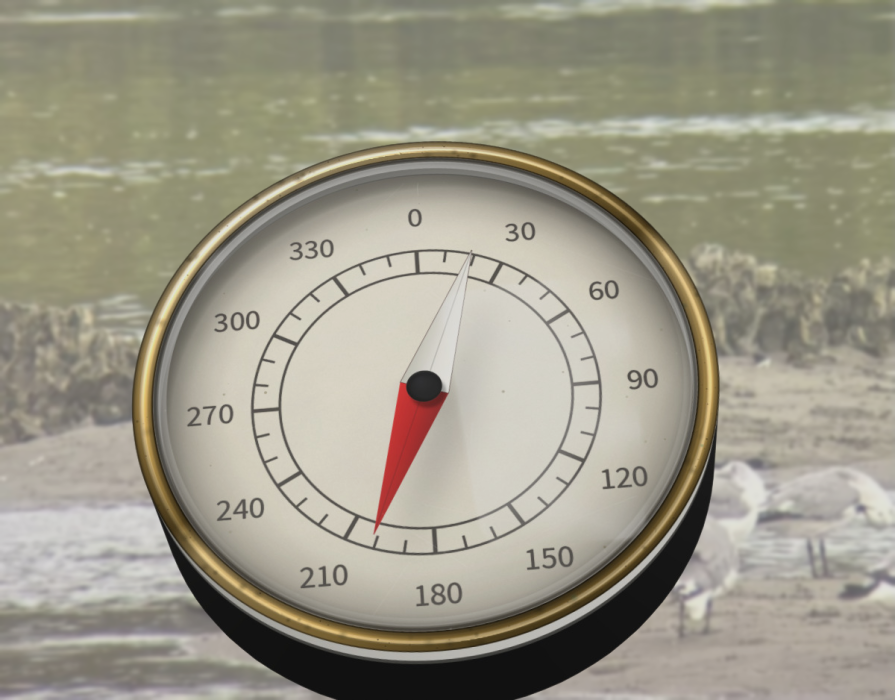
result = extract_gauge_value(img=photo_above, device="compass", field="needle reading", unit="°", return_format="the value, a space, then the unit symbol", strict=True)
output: 200 °
